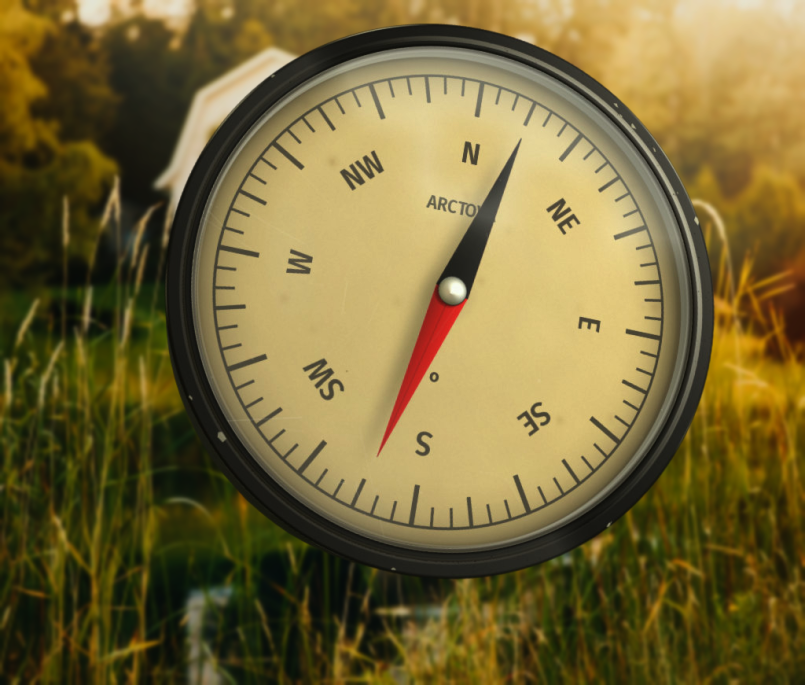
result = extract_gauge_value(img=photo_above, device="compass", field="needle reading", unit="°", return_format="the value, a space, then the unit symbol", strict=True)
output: 195 °
